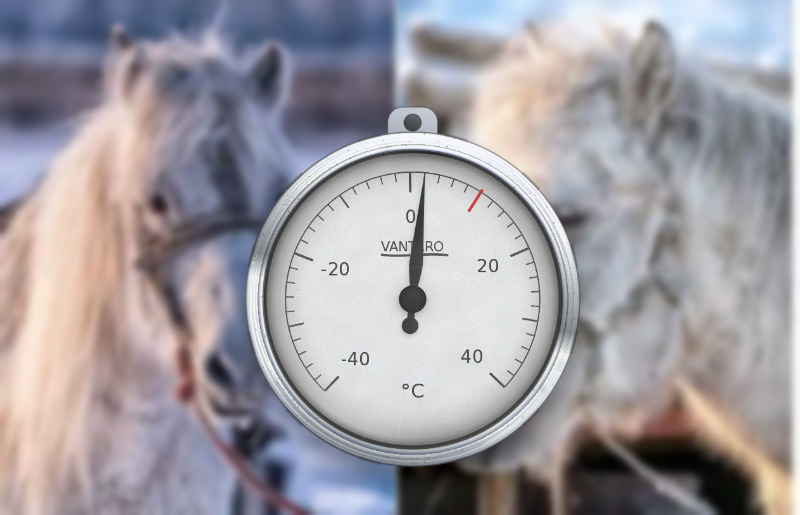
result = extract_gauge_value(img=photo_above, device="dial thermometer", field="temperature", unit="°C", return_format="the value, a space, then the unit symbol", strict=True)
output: 2 °C
